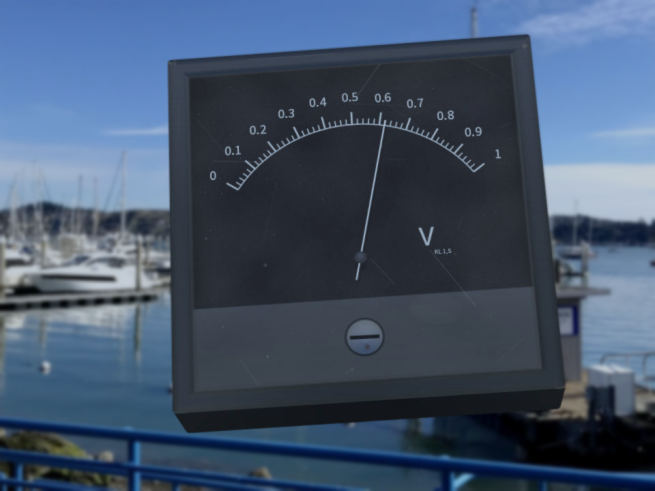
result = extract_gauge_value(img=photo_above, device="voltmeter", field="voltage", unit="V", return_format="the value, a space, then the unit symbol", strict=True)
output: 0.62 V
